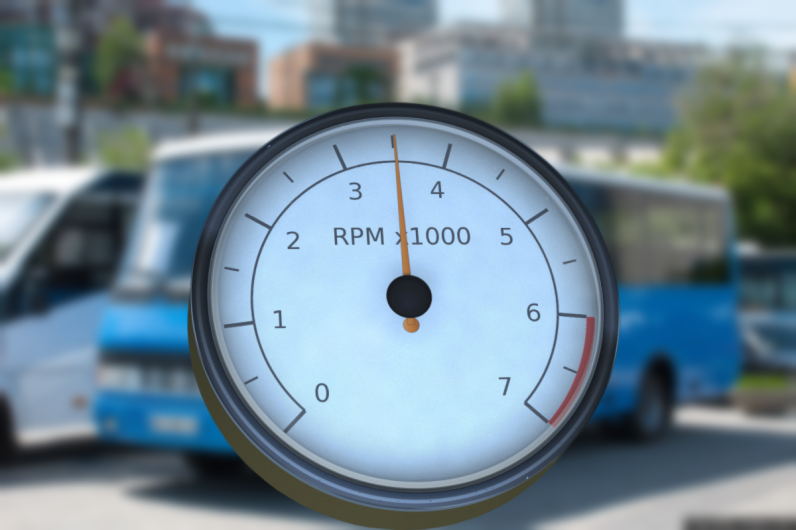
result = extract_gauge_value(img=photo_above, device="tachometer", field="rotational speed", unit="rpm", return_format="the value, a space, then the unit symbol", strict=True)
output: 3500 rpm
